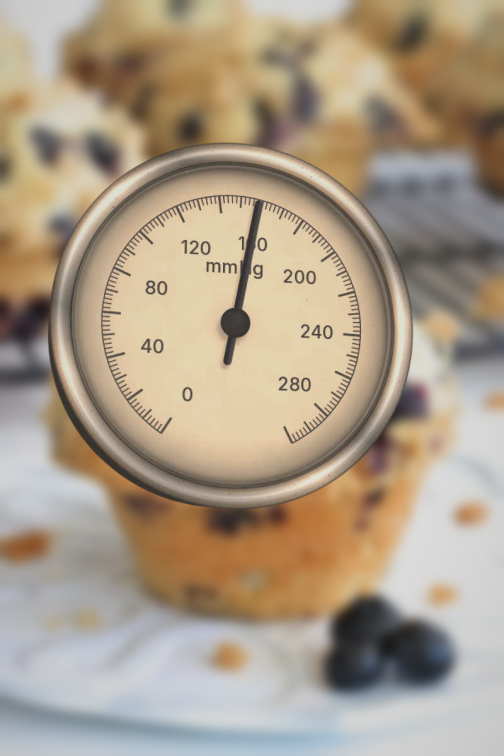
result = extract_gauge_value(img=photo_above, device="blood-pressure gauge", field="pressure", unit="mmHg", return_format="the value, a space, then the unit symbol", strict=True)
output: 158 mmHg
